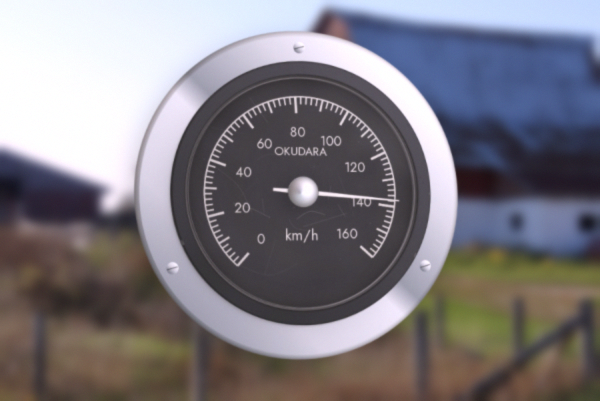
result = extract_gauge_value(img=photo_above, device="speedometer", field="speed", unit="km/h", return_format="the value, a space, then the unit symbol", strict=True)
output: 138 km/h
